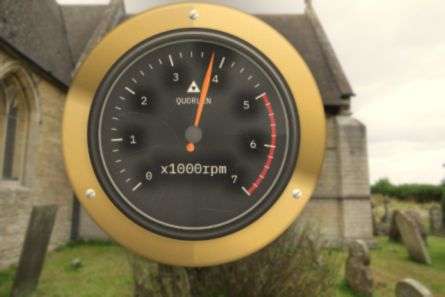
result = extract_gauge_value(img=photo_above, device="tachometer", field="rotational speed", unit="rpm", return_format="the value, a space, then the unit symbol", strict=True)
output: 3800 rpm
